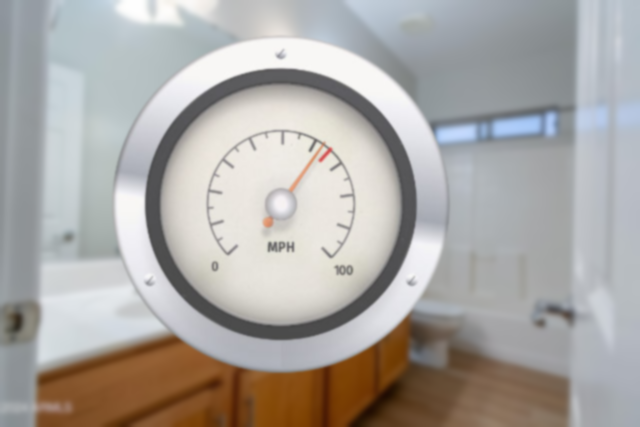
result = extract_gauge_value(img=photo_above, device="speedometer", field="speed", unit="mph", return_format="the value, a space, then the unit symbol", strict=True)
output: 62.5 mph
